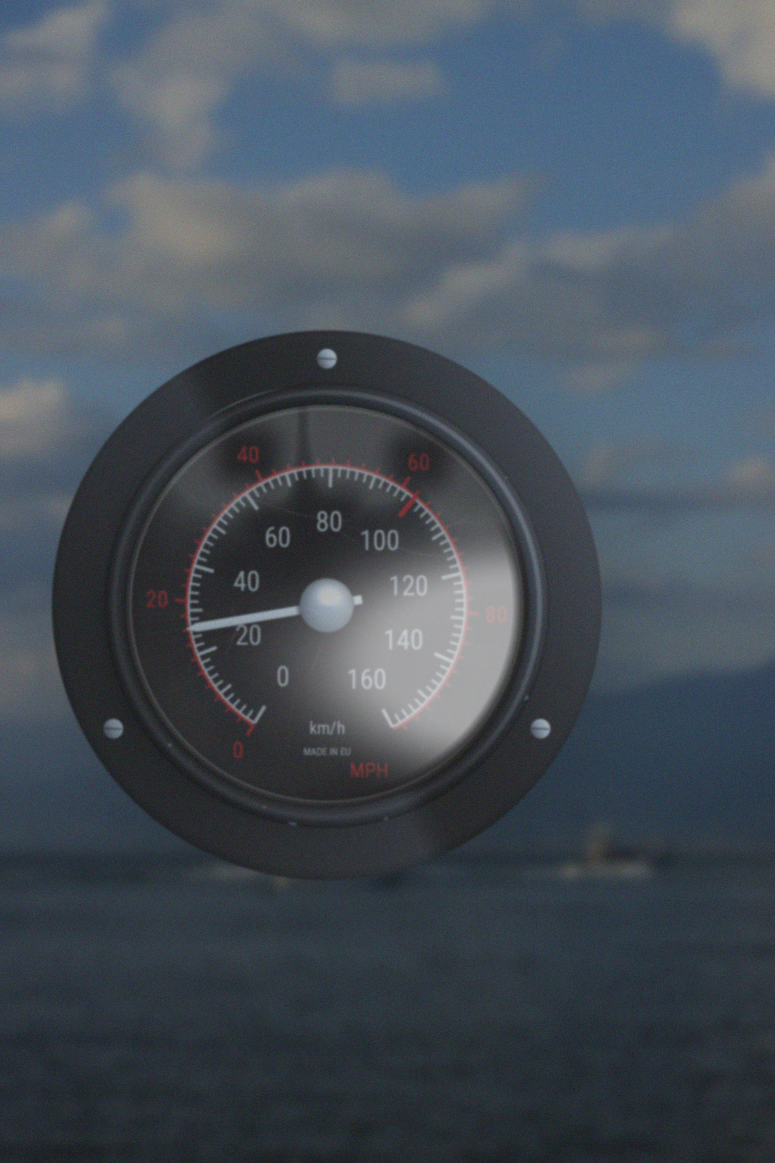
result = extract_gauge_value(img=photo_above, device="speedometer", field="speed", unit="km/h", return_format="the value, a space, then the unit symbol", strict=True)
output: 26 km/h
